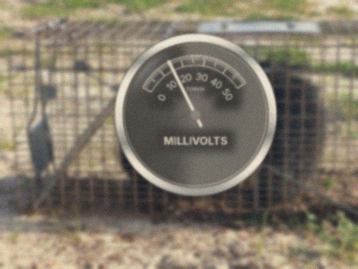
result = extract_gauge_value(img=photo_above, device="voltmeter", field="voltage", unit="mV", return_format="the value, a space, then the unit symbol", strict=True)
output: 15 mV
